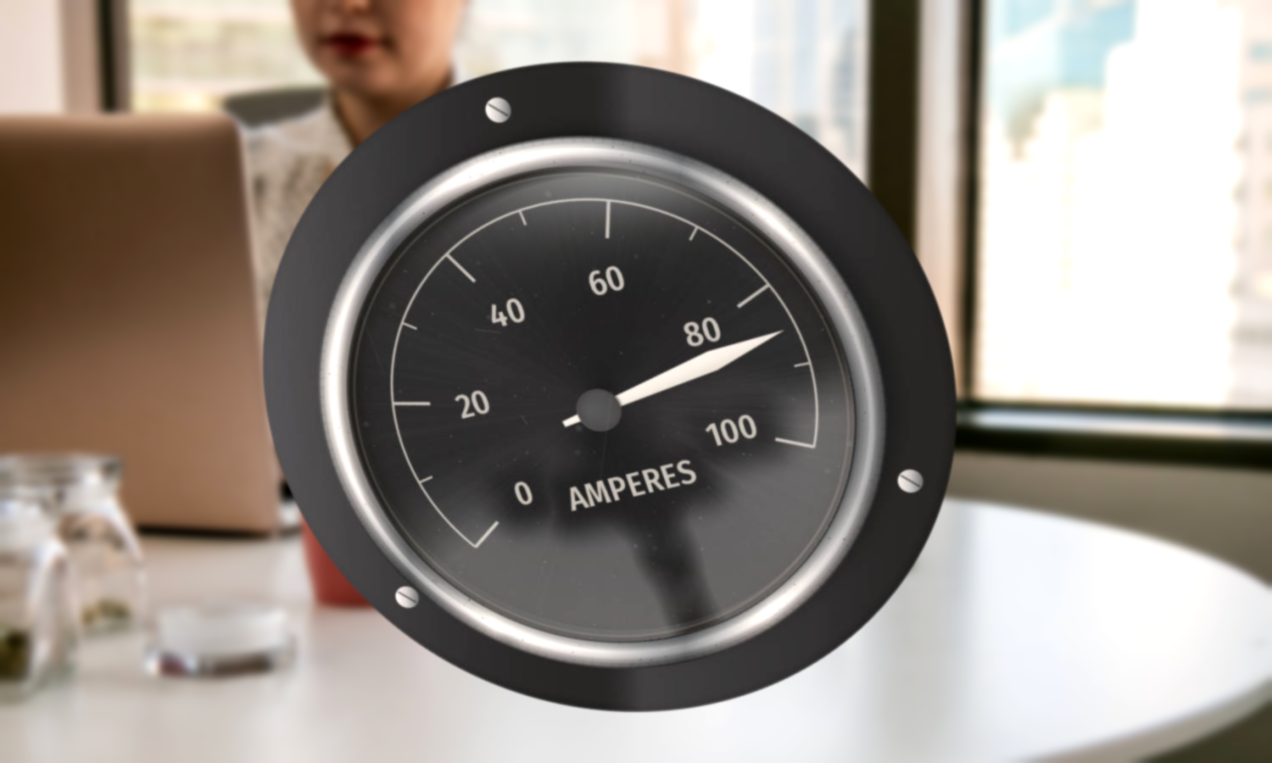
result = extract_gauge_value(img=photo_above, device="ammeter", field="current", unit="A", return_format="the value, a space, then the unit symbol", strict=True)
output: 85 A
